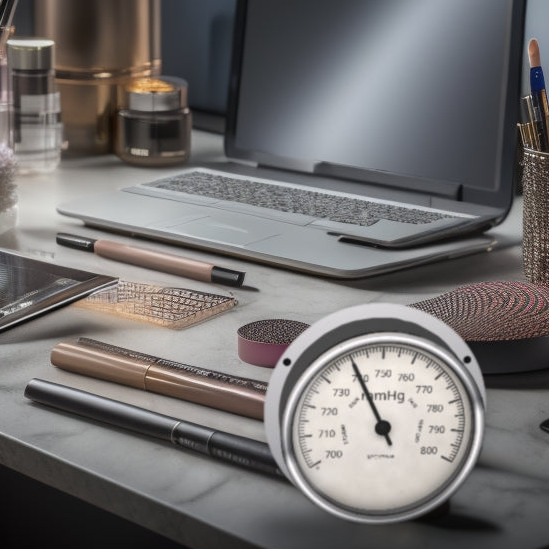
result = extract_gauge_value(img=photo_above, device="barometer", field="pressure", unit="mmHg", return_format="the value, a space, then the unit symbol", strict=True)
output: 740 mmHg
